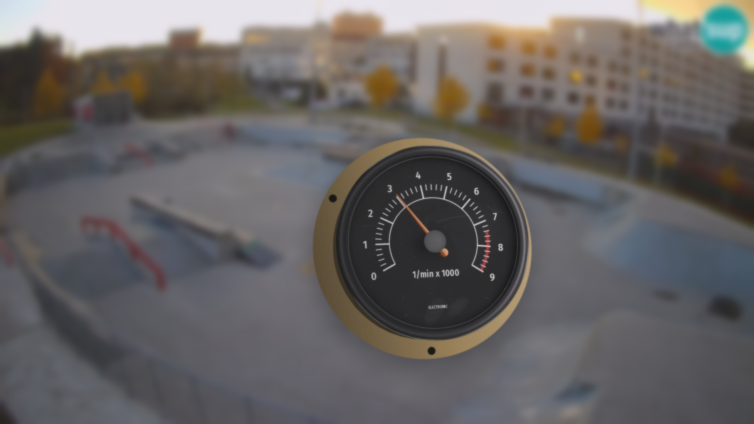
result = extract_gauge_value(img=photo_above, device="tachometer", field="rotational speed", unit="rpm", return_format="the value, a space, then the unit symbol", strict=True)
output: 3000 rpm
